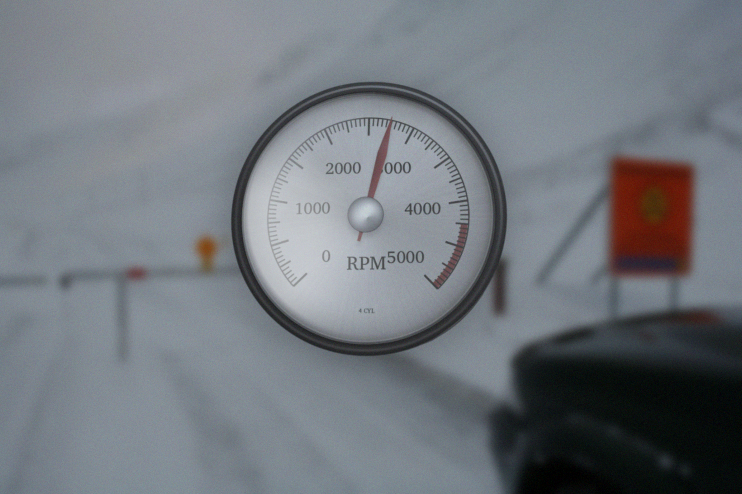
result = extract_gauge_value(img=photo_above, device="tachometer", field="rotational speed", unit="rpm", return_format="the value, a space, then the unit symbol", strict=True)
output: 2750 rpm
